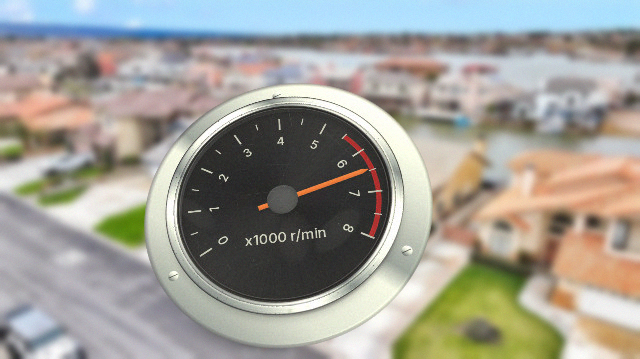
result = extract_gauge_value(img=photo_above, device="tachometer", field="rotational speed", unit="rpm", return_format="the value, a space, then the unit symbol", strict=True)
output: 6500 rpm
